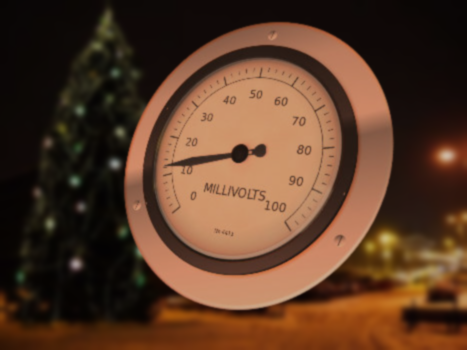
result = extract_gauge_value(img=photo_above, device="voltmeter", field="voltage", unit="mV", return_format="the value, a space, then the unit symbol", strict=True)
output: 12 mV
